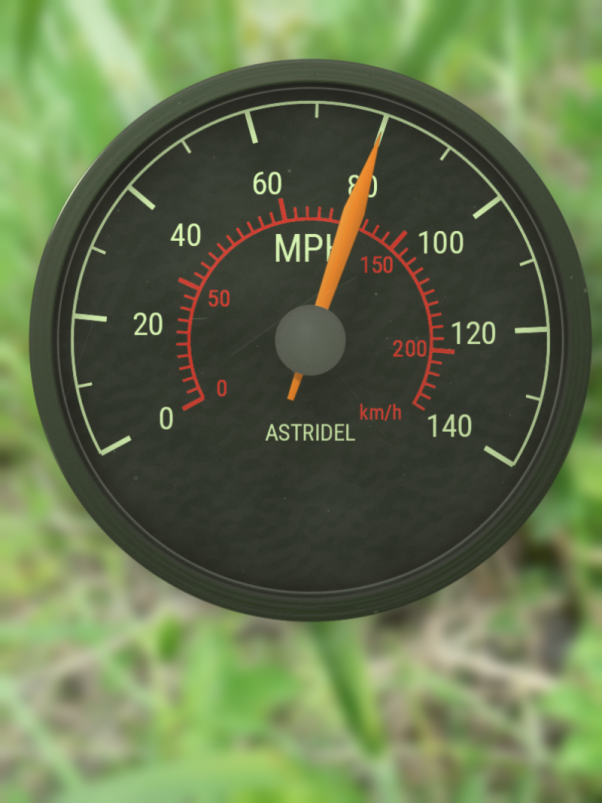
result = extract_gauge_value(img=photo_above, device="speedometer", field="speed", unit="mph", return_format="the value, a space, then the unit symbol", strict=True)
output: 80 mph
